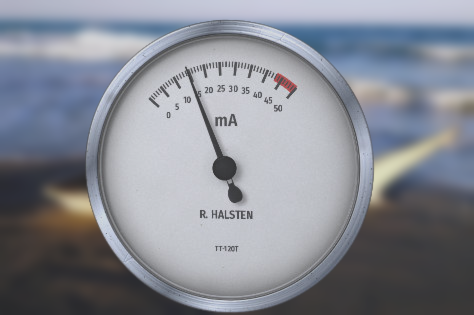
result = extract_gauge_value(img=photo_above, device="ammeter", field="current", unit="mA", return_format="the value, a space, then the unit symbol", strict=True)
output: 15 mA
